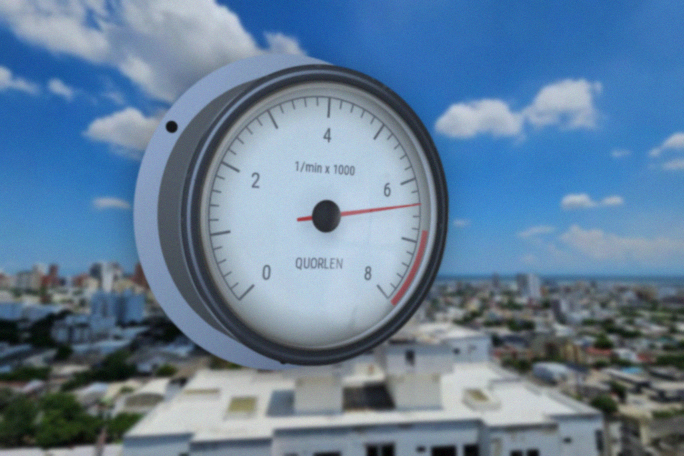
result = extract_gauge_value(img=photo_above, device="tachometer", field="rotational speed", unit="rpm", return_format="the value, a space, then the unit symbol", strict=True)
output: 6400 rpm
